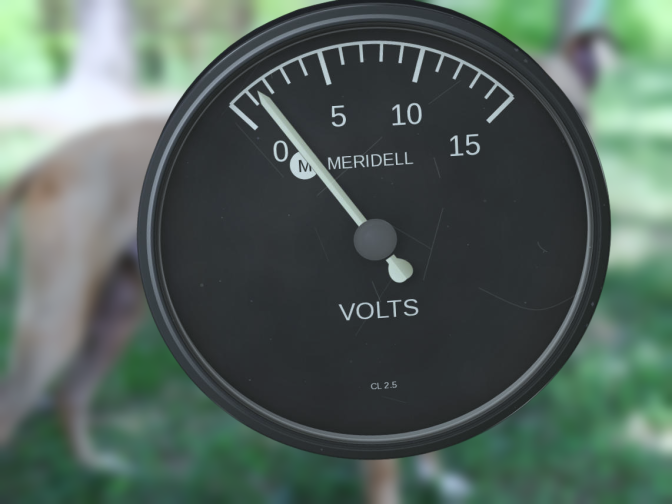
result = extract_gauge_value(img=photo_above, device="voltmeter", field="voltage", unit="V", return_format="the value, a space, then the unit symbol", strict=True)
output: 1.5 V
